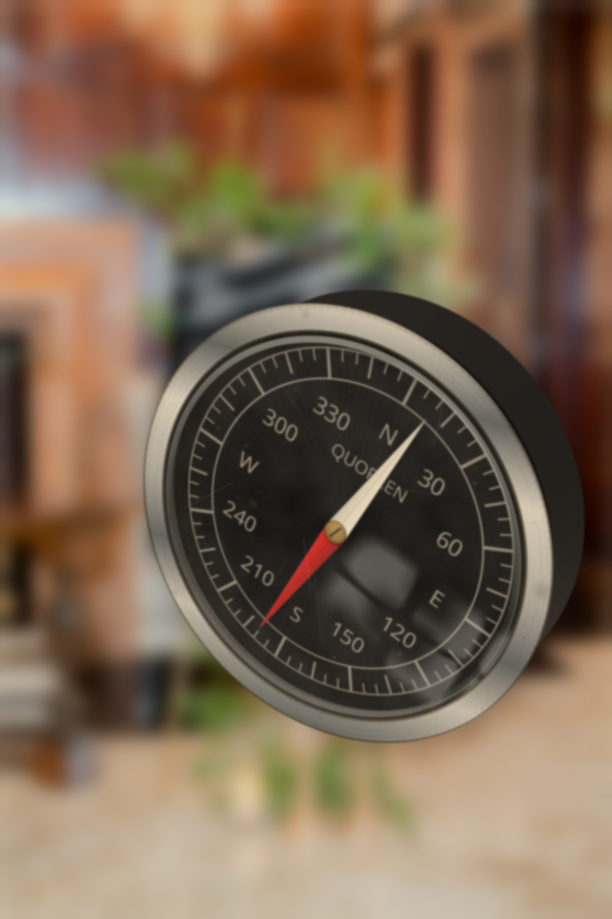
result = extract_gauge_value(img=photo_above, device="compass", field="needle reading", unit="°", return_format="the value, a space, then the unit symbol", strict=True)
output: 190 °
